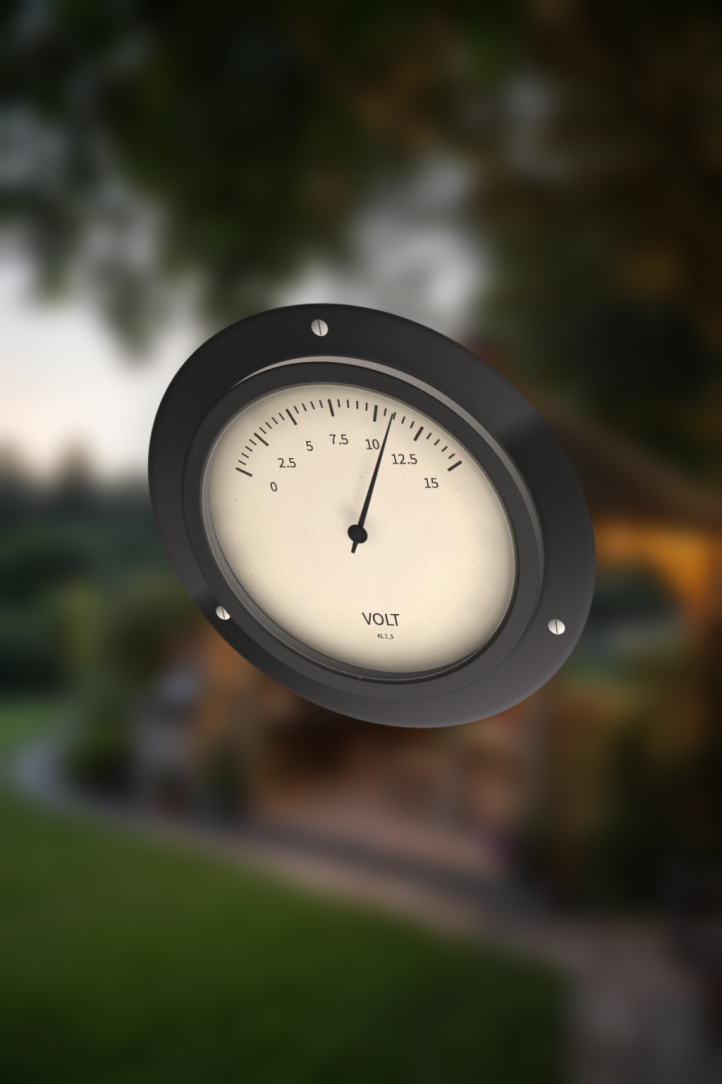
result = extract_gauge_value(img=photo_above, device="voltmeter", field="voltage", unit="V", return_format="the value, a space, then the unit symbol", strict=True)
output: 11 V
